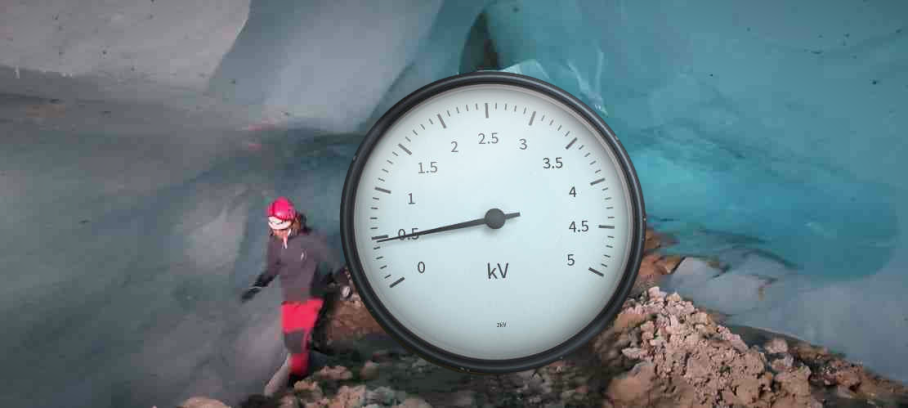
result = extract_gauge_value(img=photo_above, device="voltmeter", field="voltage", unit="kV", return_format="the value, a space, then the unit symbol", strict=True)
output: 0.45 kV
